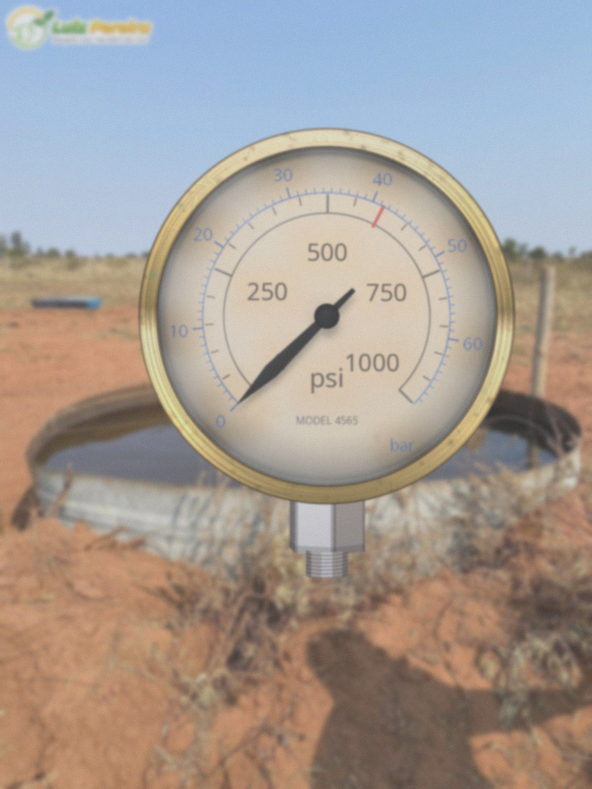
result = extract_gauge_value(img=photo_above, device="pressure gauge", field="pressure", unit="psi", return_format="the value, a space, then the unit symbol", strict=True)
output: 0 psi
